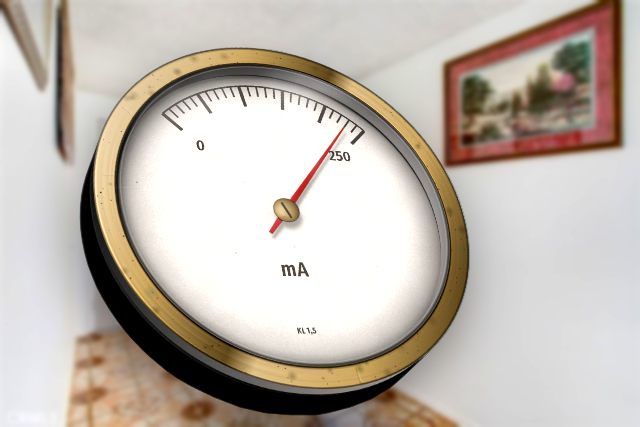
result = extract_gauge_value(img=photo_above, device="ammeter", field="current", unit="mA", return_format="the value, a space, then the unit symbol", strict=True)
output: 230 mA
